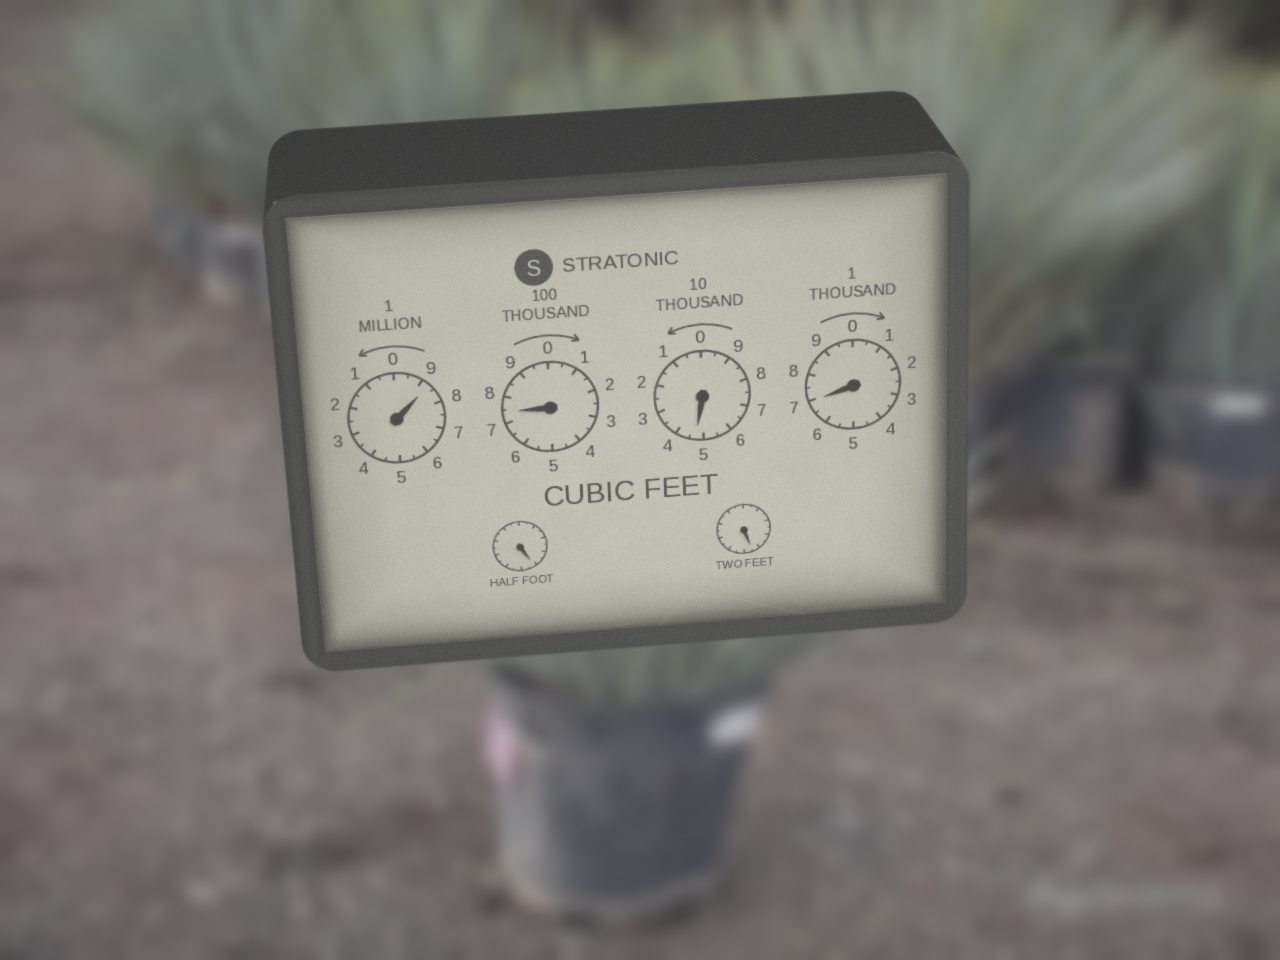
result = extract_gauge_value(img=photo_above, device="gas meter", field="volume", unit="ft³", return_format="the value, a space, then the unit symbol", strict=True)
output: 874700 ft³
